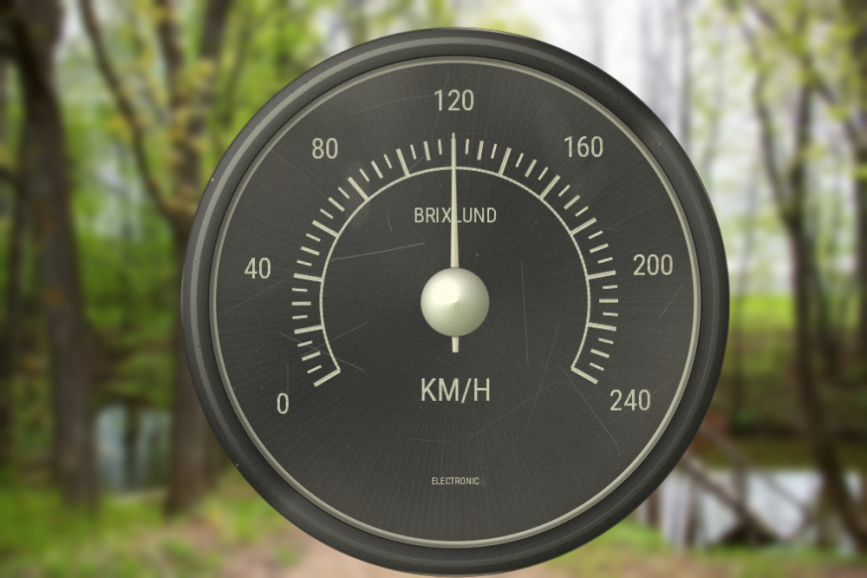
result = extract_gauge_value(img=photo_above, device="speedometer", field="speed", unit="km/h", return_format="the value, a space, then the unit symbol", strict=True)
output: 120 km/h
